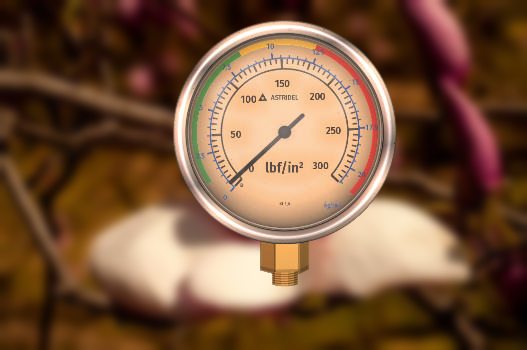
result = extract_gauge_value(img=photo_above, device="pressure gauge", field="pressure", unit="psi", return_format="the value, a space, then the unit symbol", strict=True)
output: 5 psi
